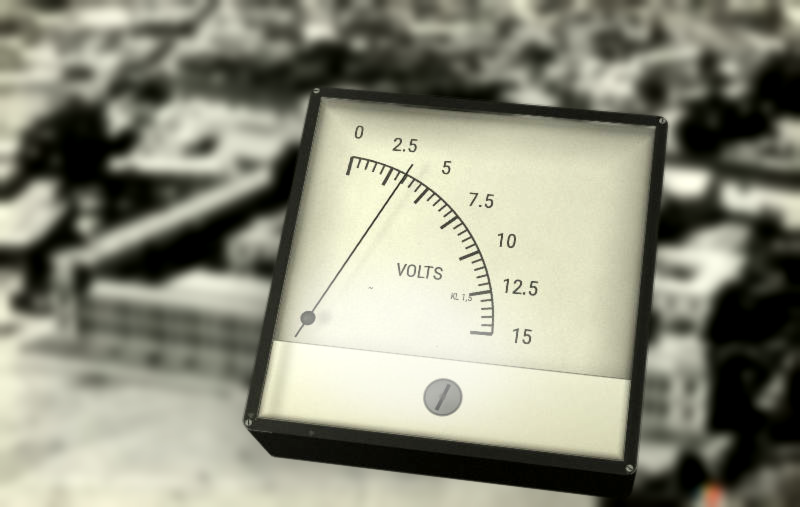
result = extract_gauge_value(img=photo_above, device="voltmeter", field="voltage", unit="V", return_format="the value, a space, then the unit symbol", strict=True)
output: 3.5 V
